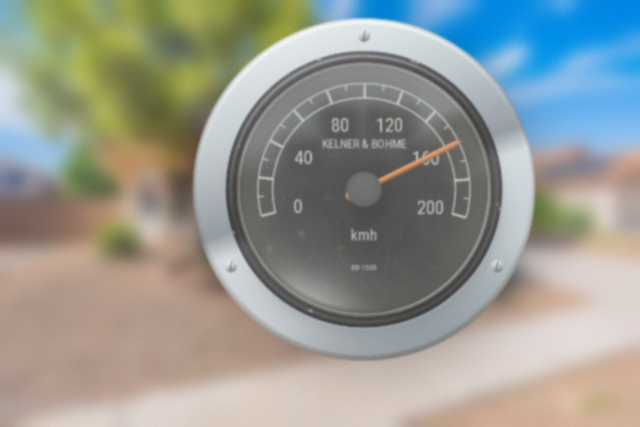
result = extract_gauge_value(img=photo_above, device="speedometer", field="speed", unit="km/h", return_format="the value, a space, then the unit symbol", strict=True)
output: 160 km/h
